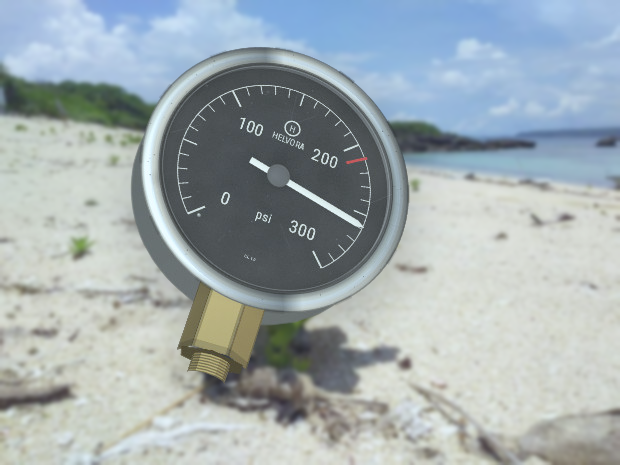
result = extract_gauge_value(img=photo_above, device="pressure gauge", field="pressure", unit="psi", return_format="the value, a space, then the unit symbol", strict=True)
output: 260 psi
